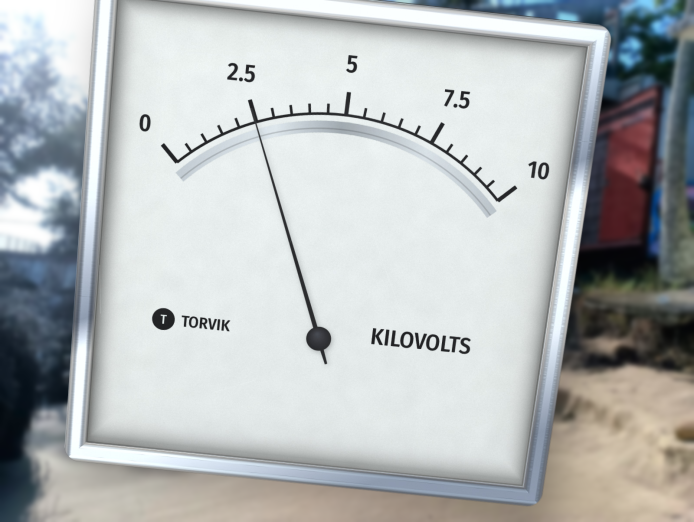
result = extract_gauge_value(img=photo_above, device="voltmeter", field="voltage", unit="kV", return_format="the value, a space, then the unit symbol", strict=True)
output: 2.5 kV
